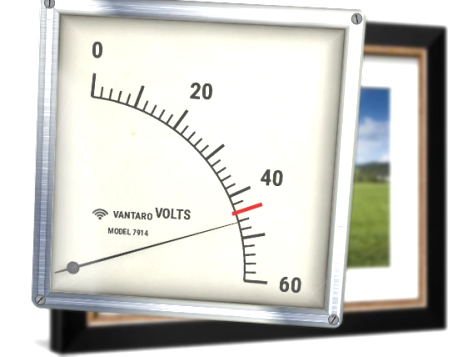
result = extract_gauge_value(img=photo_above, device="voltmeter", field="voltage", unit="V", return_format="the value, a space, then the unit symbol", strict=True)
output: 46 V
